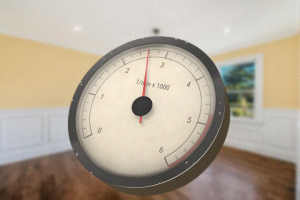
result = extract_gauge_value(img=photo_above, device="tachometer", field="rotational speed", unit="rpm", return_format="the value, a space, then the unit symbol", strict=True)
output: 2600 rpm
